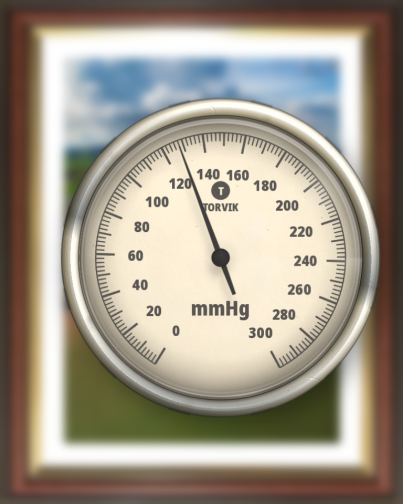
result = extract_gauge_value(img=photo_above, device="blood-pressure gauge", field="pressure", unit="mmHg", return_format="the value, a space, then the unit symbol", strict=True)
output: 128 mmHg
